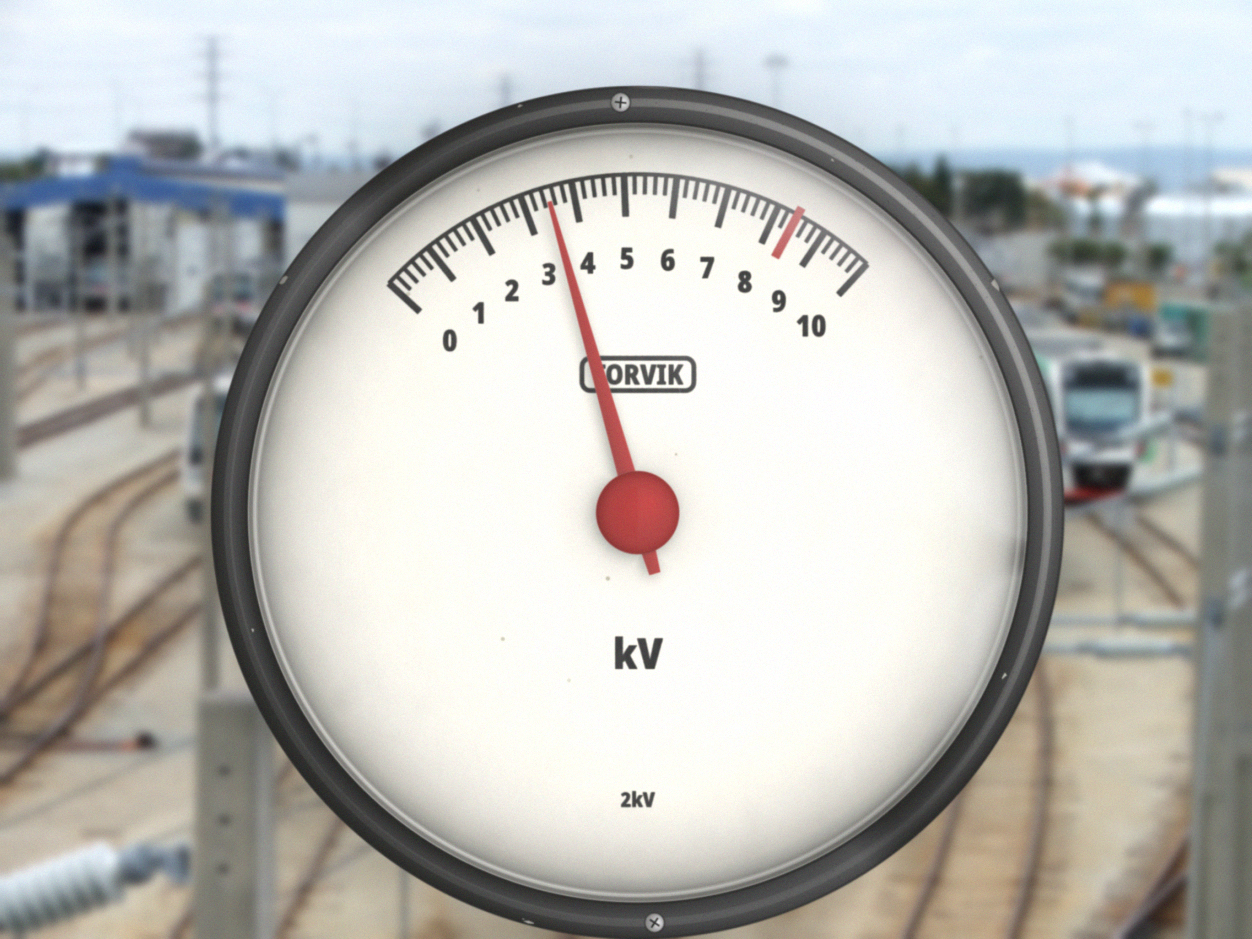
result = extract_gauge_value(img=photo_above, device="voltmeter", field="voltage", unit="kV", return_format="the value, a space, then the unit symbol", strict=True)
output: 3.5 kV
